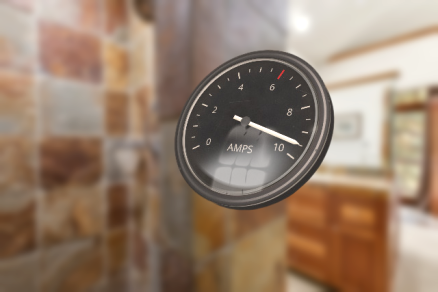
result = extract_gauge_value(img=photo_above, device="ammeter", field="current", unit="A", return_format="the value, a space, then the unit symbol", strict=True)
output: 9.5 A
